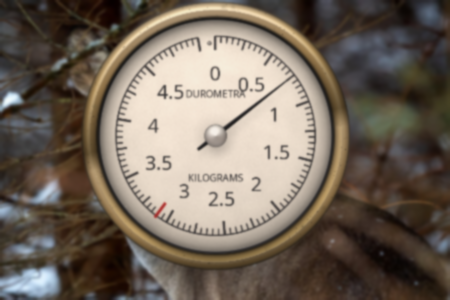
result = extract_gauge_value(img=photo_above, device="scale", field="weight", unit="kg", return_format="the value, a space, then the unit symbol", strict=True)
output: 0.75 kg
